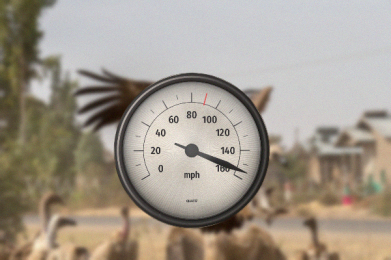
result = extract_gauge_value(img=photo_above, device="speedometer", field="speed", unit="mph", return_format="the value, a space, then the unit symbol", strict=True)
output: 155 mph
